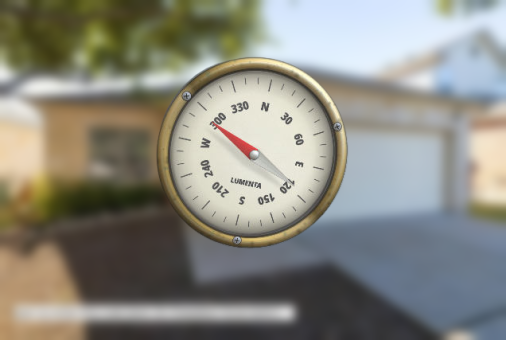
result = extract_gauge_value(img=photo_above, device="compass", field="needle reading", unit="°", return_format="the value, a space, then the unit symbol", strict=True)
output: 295 °
